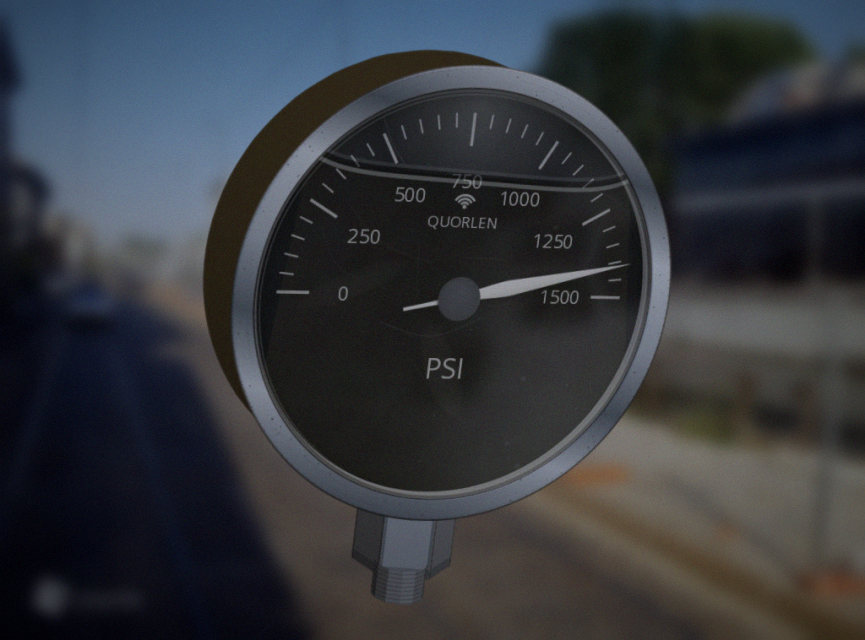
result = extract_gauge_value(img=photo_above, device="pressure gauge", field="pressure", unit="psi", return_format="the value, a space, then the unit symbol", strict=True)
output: 1400 psi
